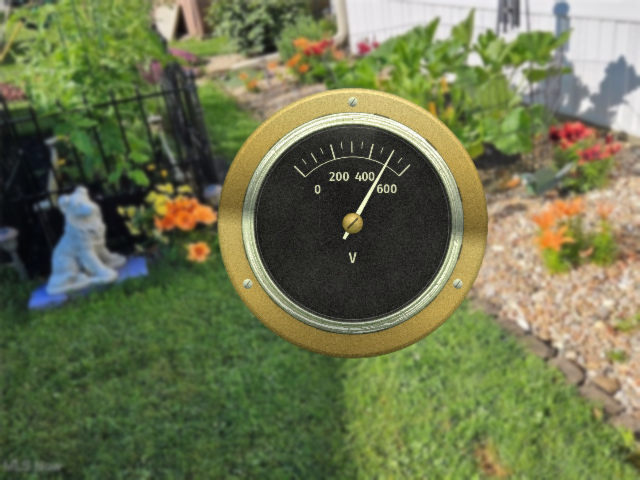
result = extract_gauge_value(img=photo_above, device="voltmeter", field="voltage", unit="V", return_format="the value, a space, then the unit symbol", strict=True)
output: 500 V
